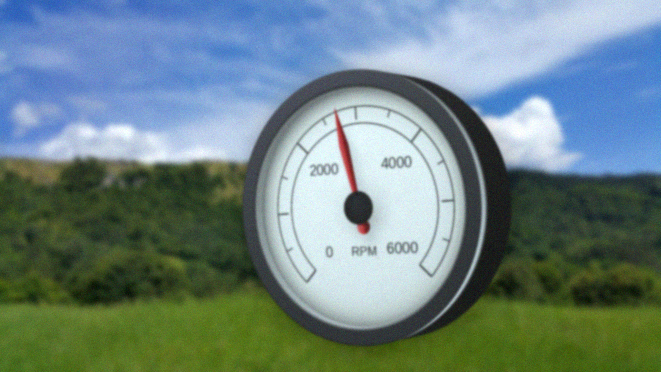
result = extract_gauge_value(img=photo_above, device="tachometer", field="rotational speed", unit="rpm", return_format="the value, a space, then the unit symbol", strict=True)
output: 2750 rpm
